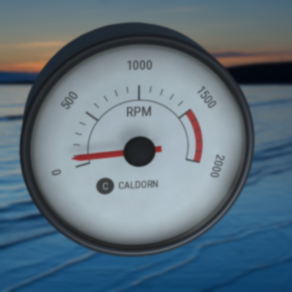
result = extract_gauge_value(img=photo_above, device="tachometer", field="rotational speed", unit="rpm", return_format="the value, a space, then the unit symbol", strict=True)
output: 100 rpm
